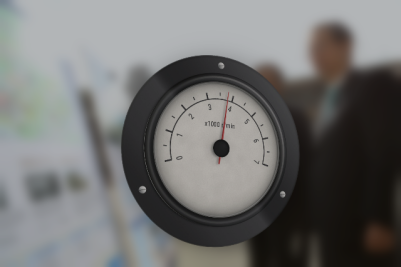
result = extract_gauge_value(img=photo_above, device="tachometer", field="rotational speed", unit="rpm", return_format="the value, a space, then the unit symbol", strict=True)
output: 3750 rpm
